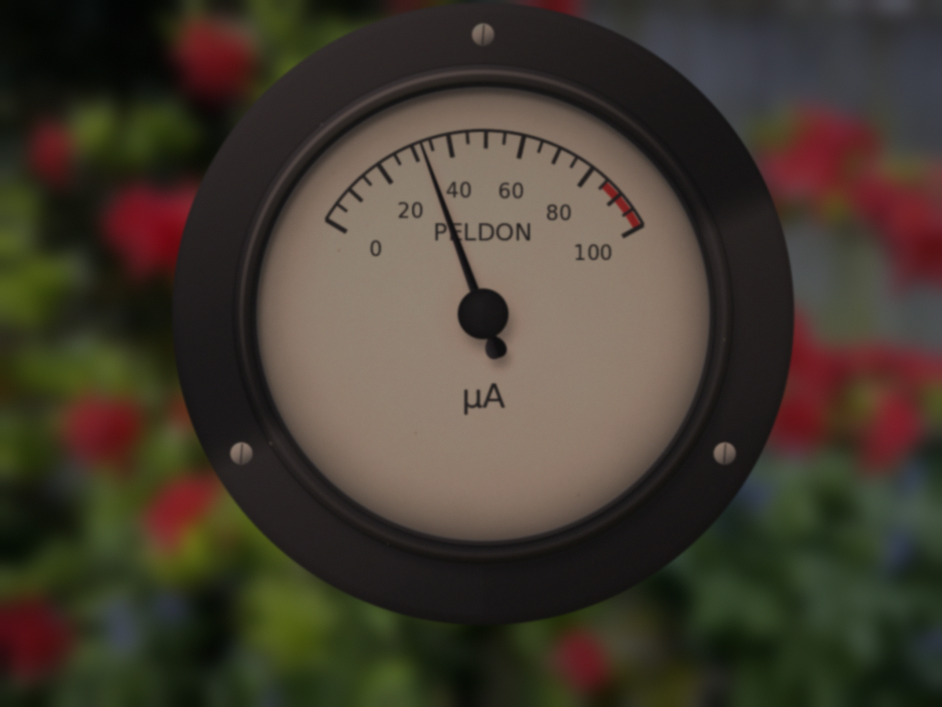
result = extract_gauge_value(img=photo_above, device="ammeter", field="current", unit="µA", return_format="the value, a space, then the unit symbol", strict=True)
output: 32.5 µA
